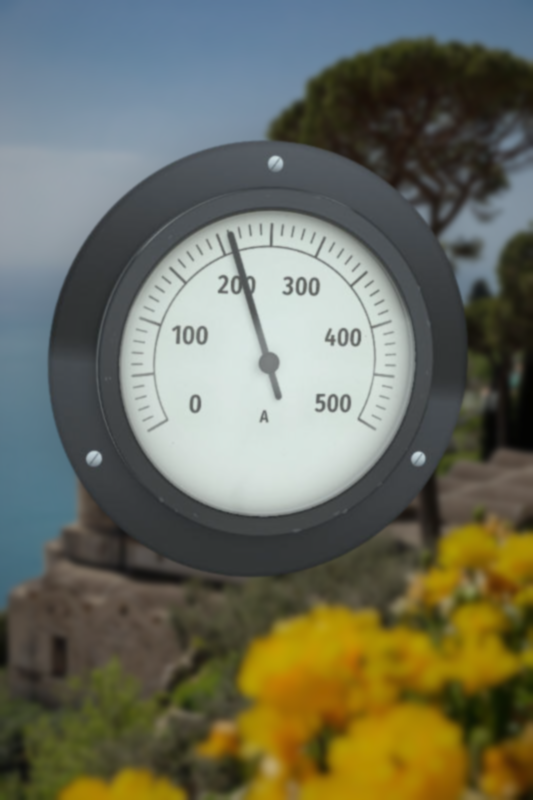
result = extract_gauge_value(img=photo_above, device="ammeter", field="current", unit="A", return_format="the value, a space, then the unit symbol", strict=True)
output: 210 A
